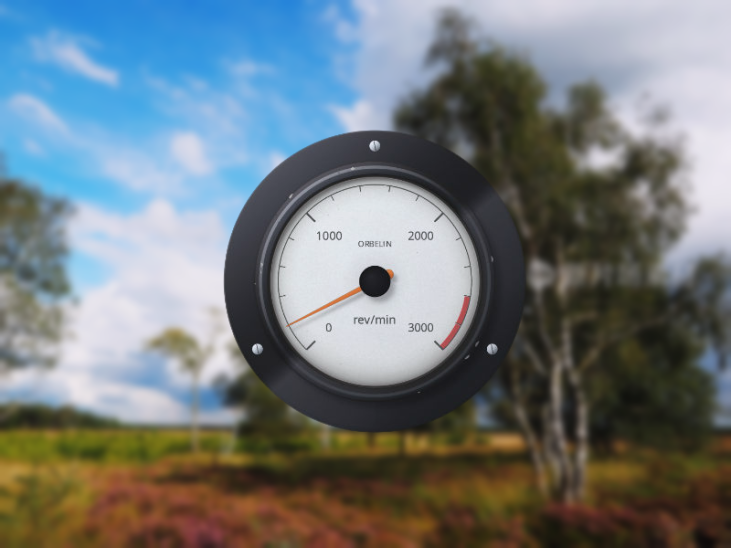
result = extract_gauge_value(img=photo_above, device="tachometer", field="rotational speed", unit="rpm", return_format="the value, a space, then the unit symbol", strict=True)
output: 200 rpm
